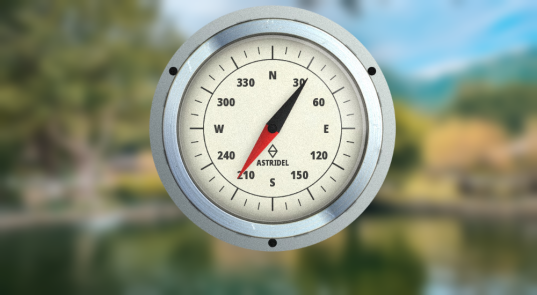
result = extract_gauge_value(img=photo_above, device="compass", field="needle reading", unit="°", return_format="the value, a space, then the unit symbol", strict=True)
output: 215 °
